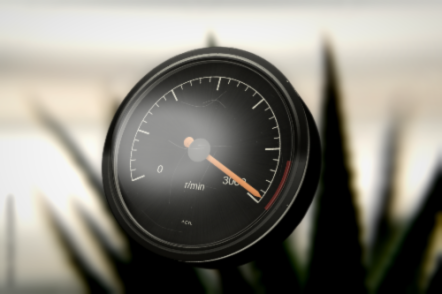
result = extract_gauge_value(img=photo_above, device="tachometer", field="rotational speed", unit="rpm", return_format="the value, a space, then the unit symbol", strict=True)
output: 2950 rpm
